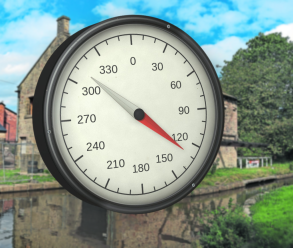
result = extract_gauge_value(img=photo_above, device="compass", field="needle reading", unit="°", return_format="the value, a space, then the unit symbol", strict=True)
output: 130 °
